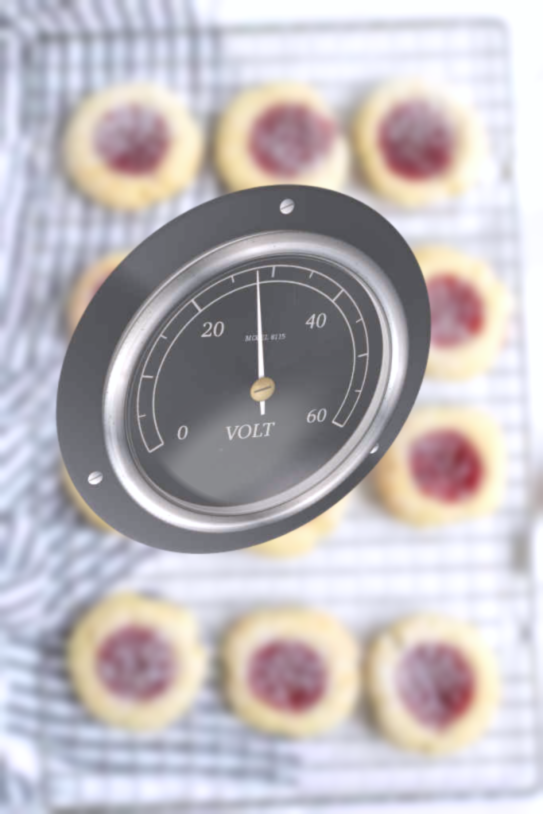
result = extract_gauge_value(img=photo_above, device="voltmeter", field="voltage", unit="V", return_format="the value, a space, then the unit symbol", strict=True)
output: 27.5 V
